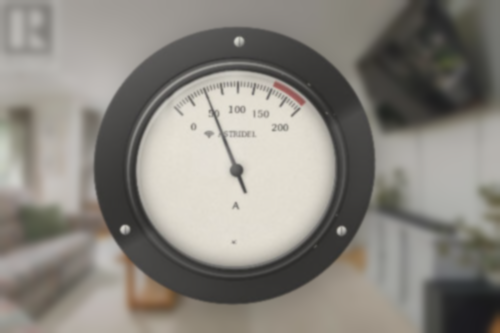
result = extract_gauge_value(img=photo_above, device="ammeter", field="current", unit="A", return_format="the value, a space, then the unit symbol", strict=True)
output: 50 A
